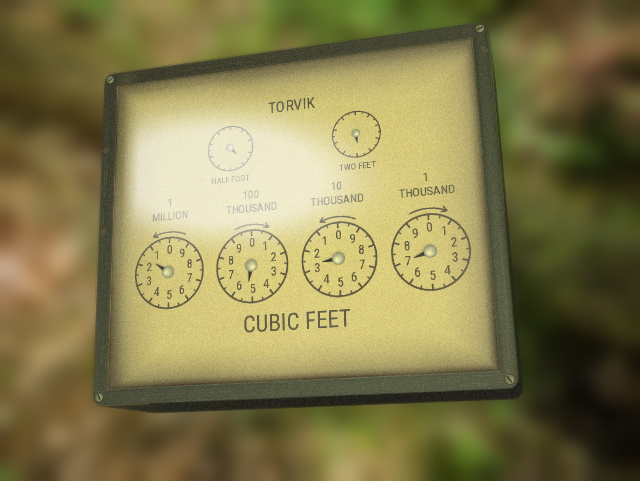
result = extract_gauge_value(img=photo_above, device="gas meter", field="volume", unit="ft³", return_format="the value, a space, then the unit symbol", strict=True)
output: 152700 ft³
